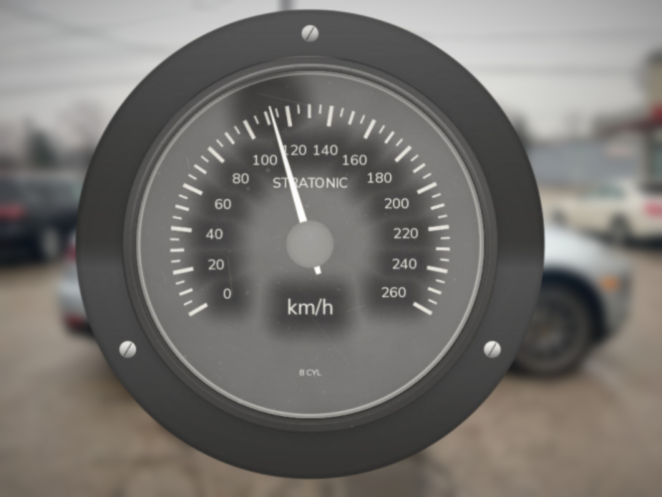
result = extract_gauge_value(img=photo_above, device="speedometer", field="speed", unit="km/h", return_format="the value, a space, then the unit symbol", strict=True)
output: 112.5 km/h
